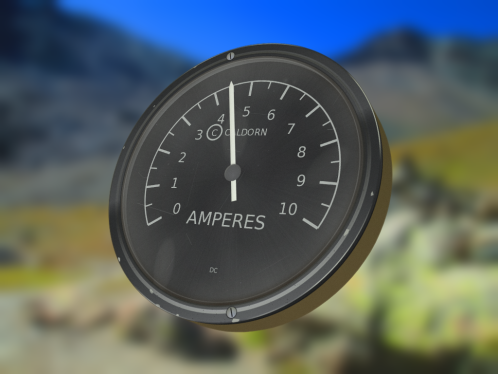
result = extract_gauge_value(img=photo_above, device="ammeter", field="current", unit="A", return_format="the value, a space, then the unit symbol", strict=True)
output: 4.5 A
